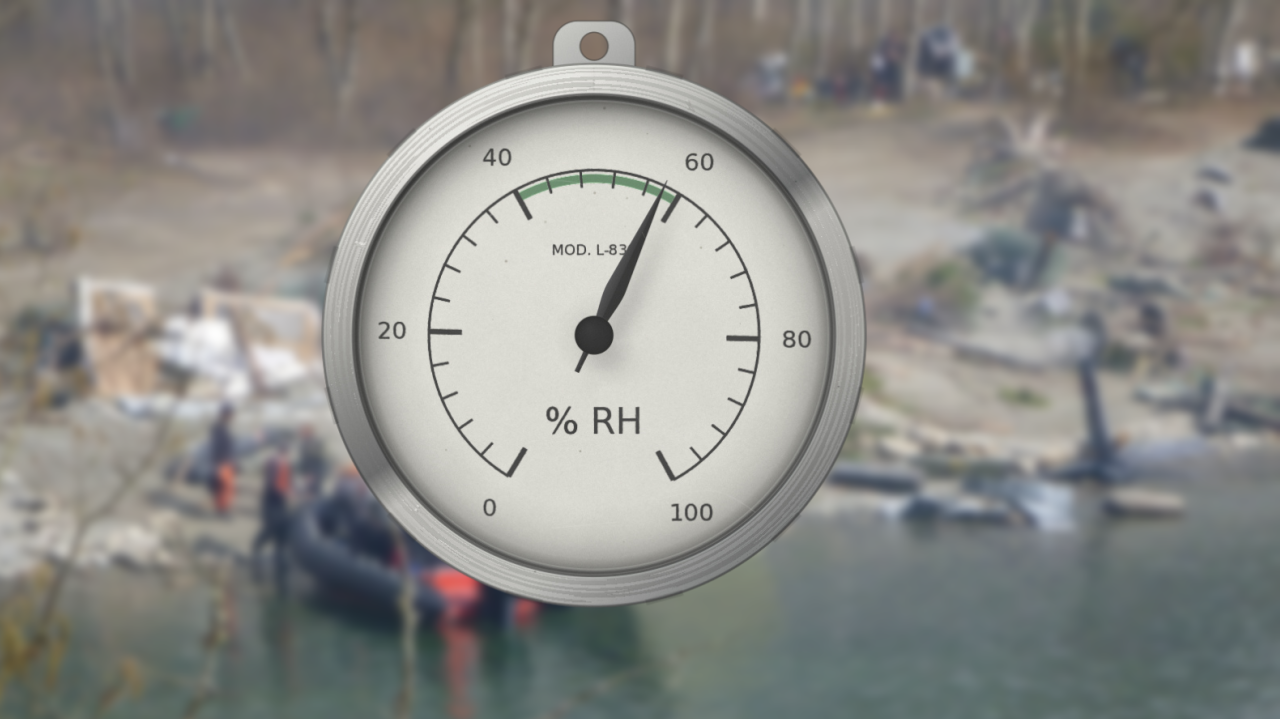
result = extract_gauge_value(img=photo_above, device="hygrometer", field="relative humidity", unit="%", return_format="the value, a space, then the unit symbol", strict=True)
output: 58 %
